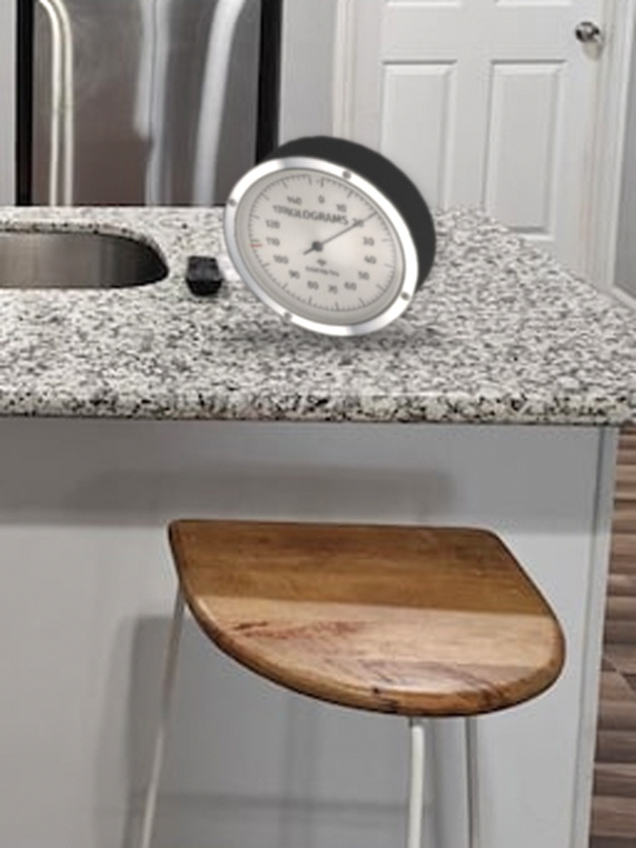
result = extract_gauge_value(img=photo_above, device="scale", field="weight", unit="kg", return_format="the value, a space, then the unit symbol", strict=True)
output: 20 kg
